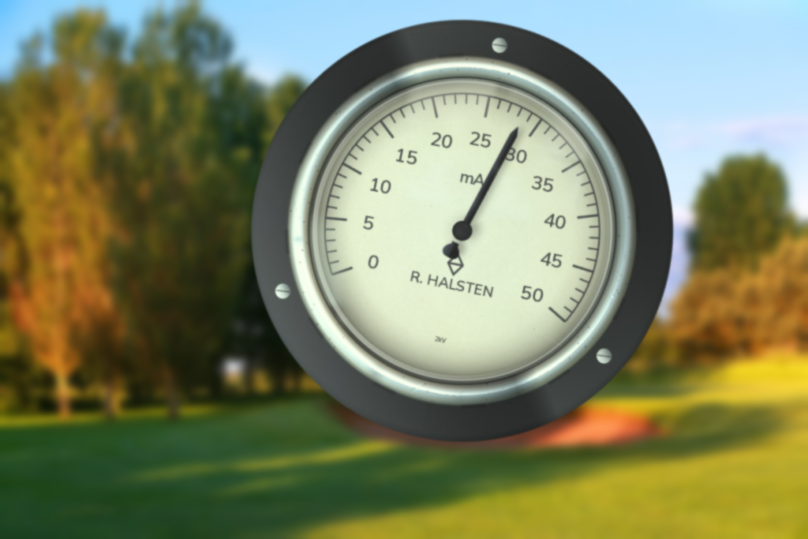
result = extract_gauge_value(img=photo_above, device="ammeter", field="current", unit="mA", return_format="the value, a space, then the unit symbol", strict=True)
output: 28.5 mA
